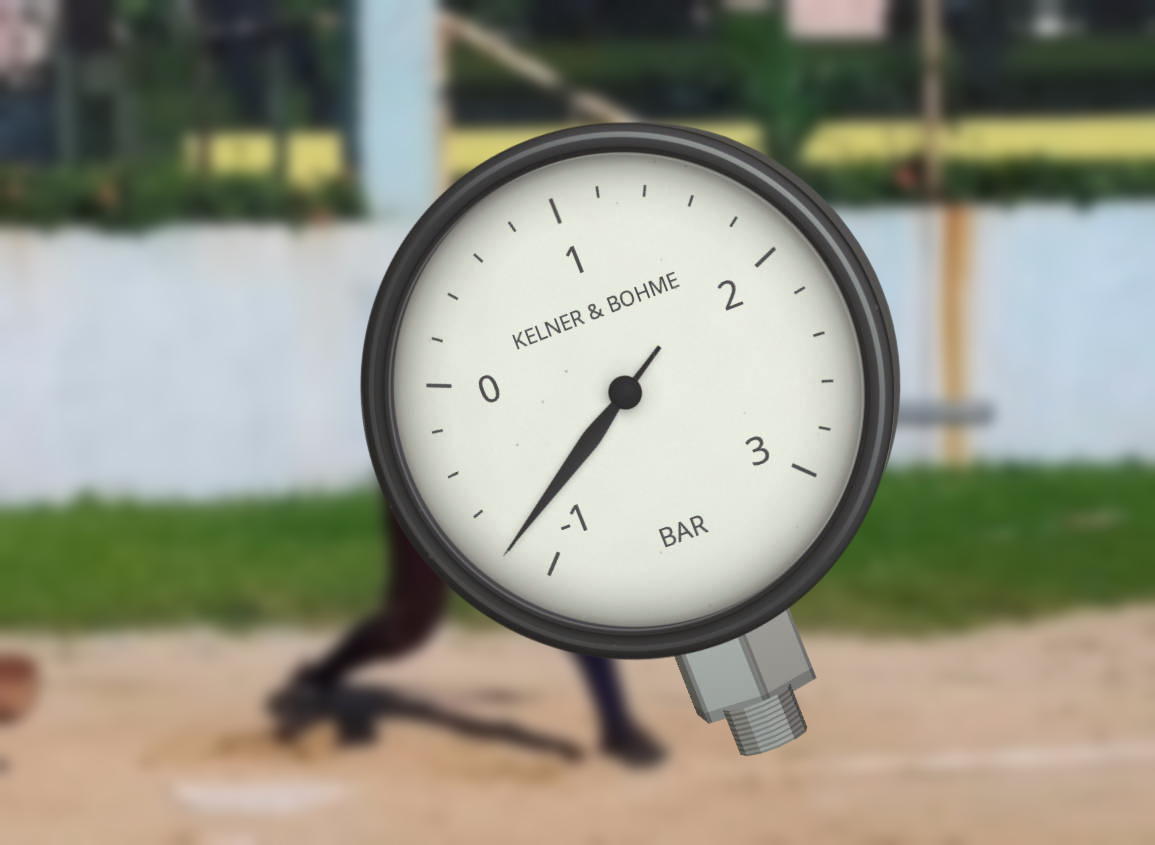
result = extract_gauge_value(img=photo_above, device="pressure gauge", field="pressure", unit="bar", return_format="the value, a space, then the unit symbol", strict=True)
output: -0.8 bar
